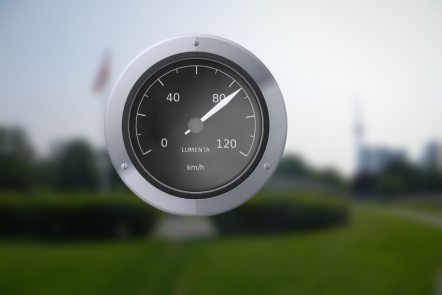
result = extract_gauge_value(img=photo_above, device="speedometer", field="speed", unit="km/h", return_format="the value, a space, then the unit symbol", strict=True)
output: 85 km/h
